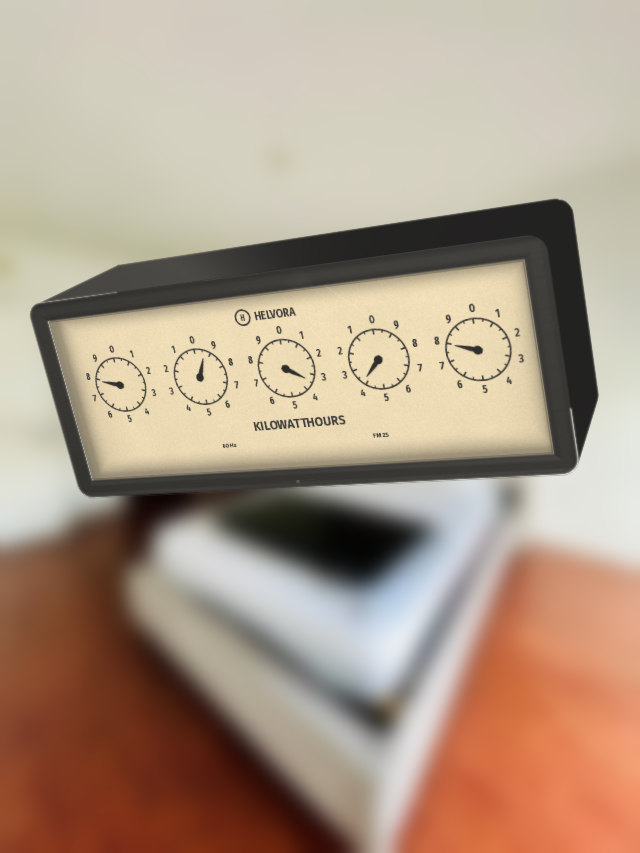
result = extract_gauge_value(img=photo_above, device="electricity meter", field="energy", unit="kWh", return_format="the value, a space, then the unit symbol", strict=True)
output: 79338 kWh
